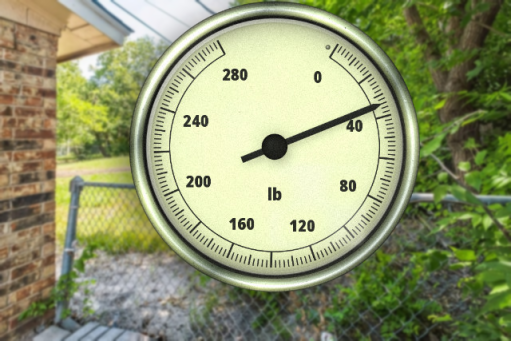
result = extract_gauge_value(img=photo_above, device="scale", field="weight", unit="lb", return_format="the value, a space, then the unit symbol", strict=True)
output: 34 lb
